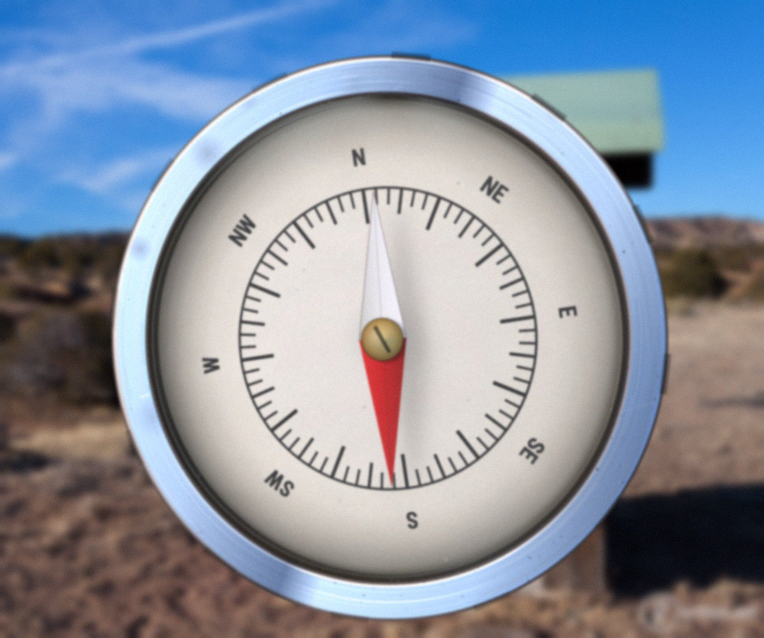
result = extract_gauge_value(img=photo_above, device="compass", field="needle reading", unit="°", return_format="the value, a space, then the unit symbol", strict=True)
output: 185 °
